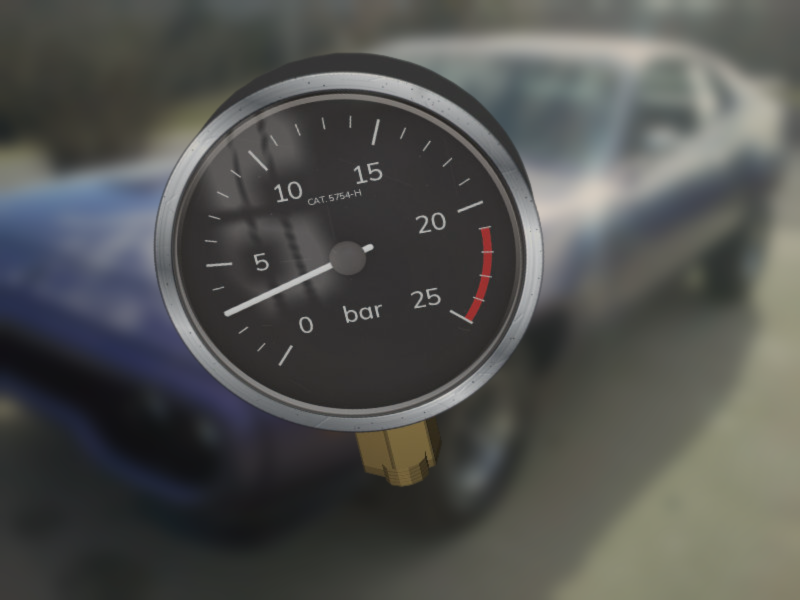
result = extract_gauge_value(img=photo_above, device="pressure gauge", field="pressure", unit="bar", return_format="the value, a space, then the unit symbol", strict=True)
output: 3 bar
